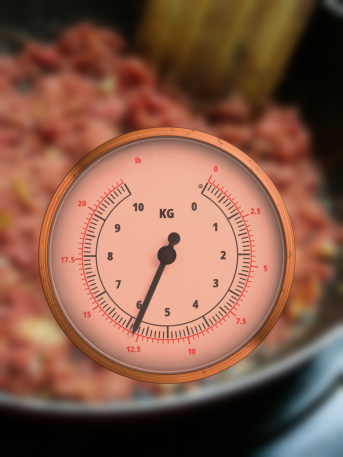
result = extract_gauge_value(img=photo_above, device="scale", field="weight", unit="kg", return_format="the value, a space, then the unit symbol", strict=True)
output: 5.8 kg
